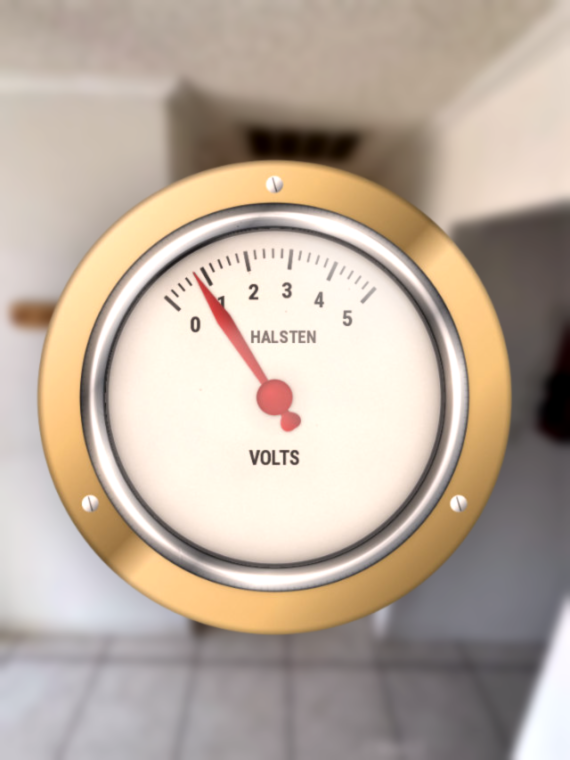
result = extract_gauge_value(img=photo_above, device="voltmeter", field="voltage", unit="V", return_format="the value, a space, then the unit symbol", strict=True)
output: 0.8 V
